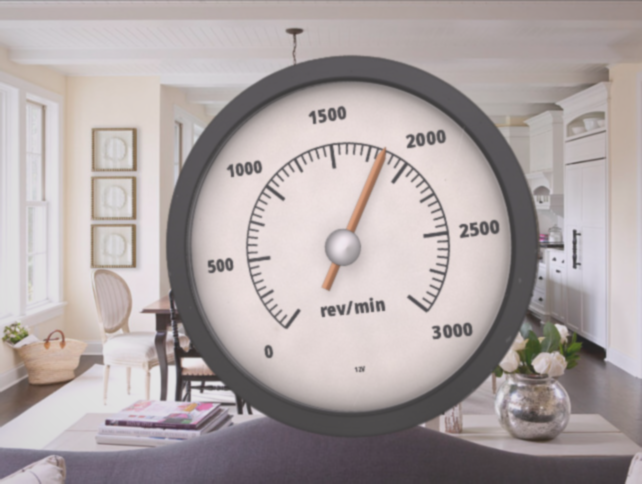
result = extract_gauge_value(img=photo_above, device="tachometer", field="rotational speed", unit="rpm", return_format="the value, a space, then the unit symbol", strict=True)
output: 1850 rpm
